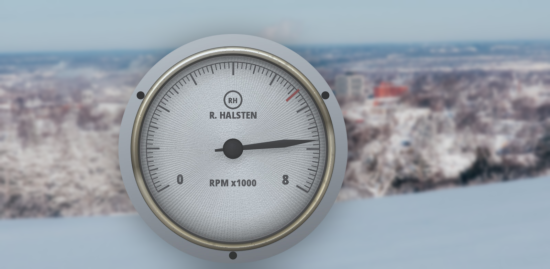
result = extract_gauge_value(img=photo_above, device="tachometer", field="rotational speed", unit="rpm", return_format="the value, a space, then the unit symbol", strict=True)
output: 6800 rpm
